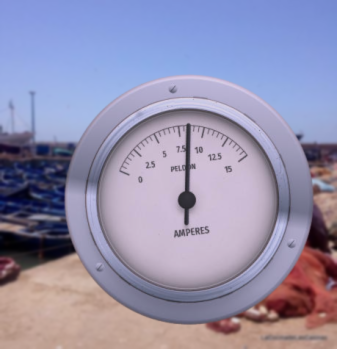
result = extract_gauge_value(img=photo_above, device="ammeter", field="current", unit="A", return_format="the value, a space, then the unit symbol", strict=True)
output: 8.5 A
